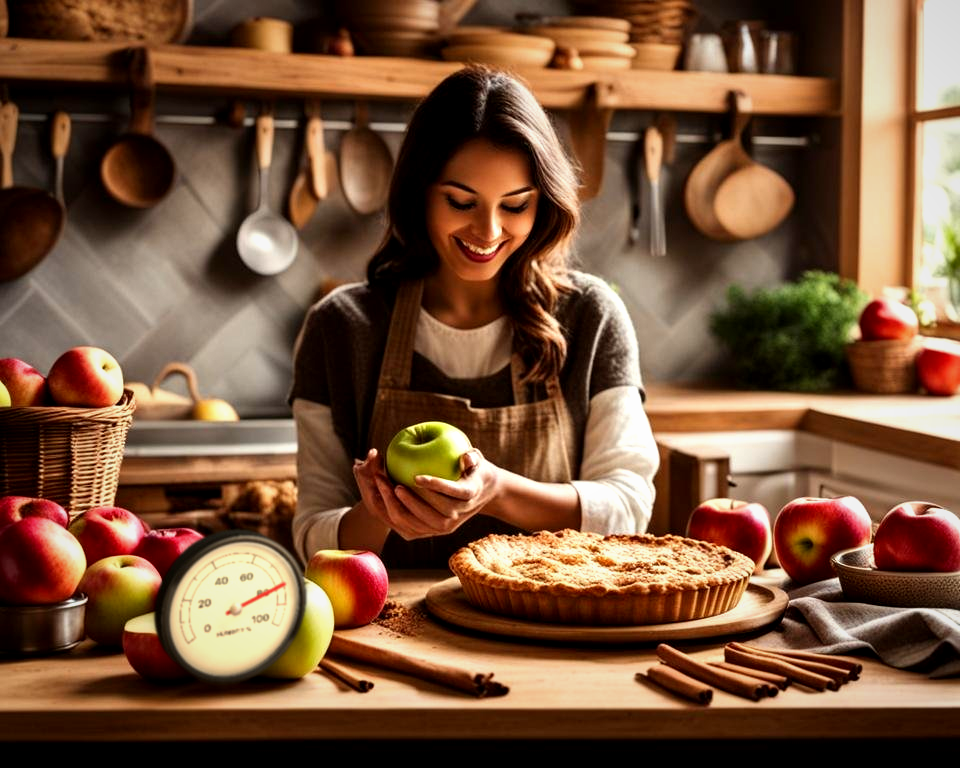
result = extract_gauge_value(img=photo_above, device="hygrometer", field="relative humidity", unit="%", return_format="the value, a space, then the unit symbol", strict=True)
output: 80 %
